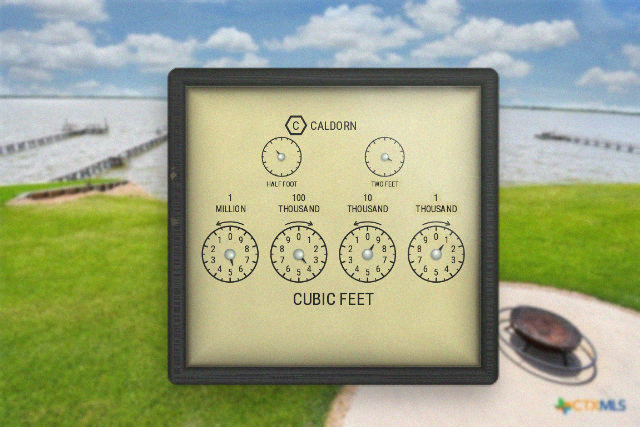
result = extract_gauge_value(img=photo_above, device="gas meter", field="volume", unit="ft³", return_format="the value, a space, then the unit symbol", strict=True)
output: 539100 ft³
